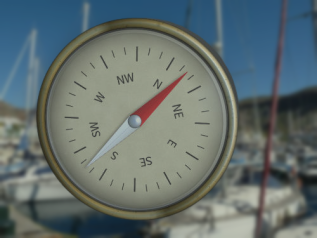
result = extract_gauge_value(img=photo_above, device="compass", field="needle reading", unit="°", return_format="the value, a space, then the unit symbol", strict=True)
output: 15 °
